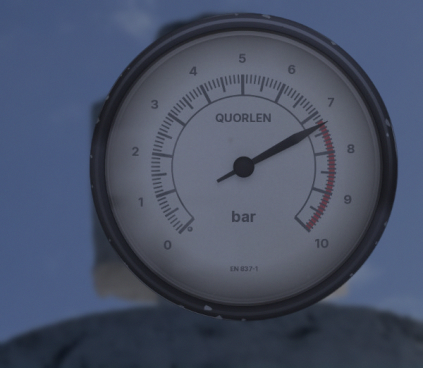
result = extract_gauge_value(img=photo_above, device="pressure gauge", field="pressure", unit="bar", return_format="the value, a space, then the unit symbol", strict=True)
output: 7.3 bar
